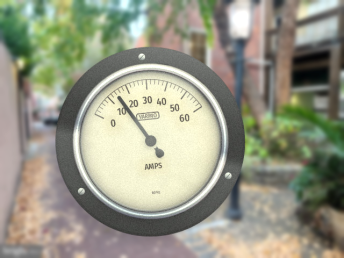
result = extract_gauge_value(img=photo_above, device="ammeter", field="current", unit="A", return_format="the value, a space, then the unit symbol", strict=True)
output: 14 A
